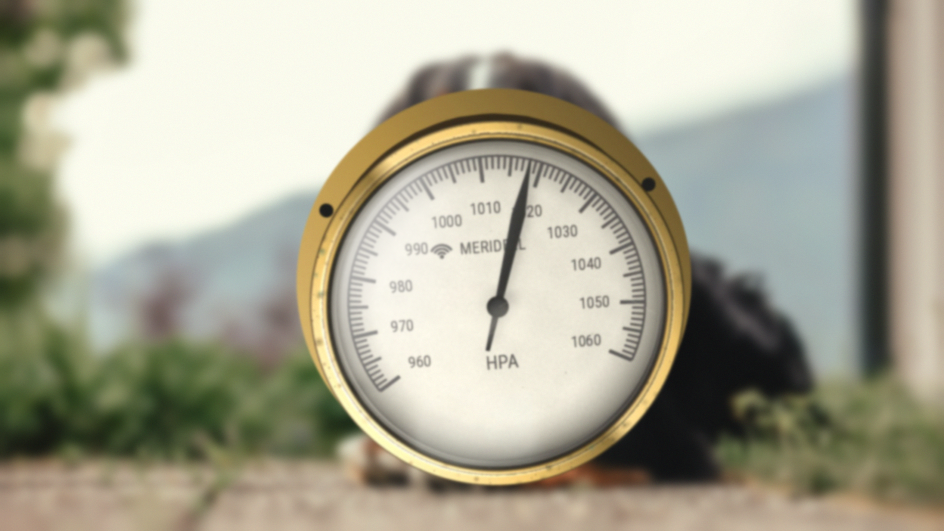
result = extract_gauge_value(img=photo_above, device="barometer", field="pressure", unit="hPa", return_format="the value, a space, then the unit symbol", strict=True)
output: 1018 hPa
